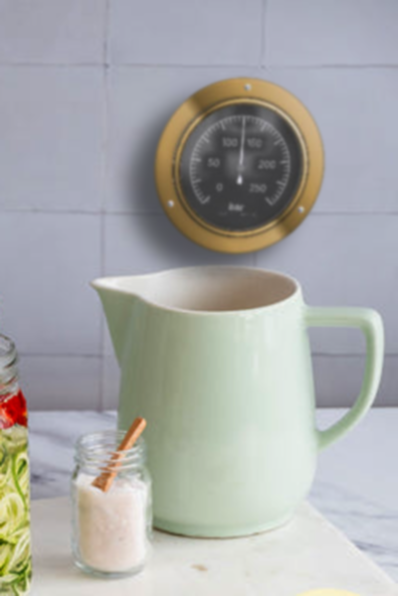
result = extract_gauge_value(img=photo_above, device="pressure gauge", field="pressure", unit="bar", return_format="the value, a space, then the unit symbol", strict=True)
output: 125 bar
